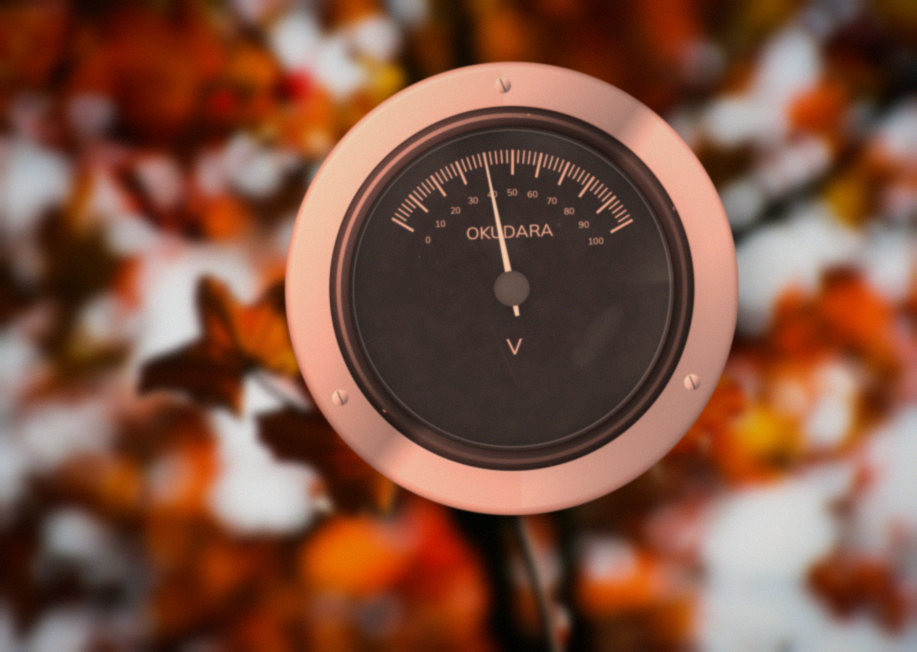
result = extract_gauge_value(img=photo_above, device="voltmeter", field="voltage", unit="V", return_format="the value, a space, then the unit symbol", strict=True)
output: 40 V
